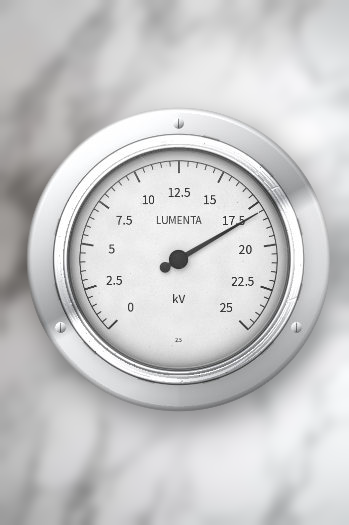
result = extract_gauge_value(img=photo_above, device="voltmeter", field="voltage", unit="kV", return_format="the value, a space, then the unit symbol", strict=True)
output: 18 kV
